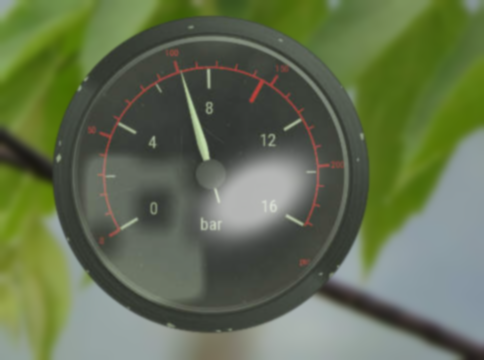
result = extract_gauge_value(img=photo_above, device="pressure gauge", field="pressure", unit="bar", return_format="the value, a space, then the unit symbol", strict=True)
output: 7 bar
